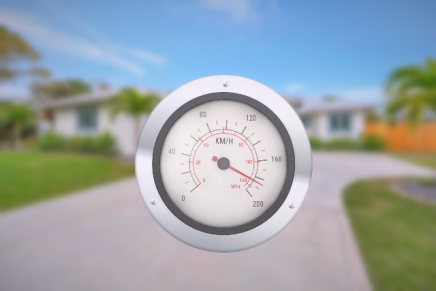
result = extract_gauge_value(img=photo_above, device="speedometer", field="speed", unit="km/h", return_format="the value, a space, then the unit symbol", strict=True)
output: 185 km/h
